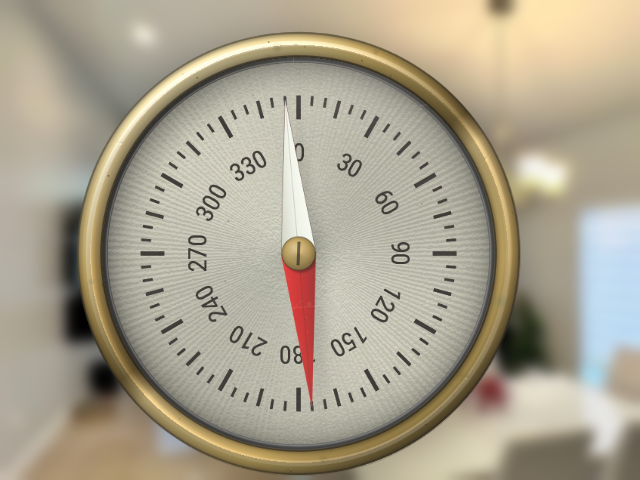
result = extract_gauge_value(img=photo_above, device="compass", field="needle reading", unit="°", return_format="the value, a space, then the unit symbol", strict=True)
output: 175 °
